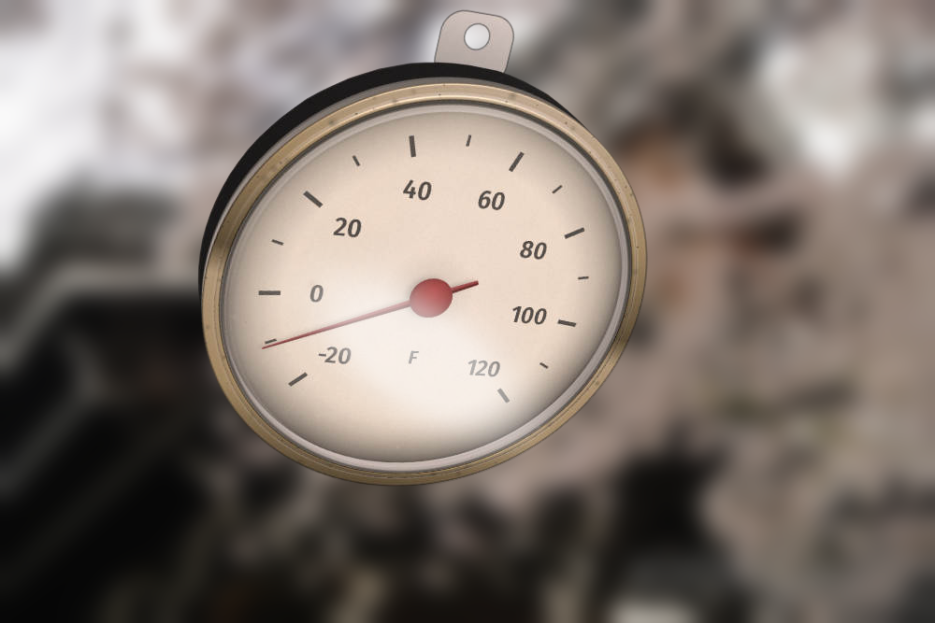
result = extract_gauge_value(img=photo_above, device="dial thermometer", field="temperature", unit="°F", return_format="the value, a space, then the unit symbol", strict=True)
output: -10 °F
